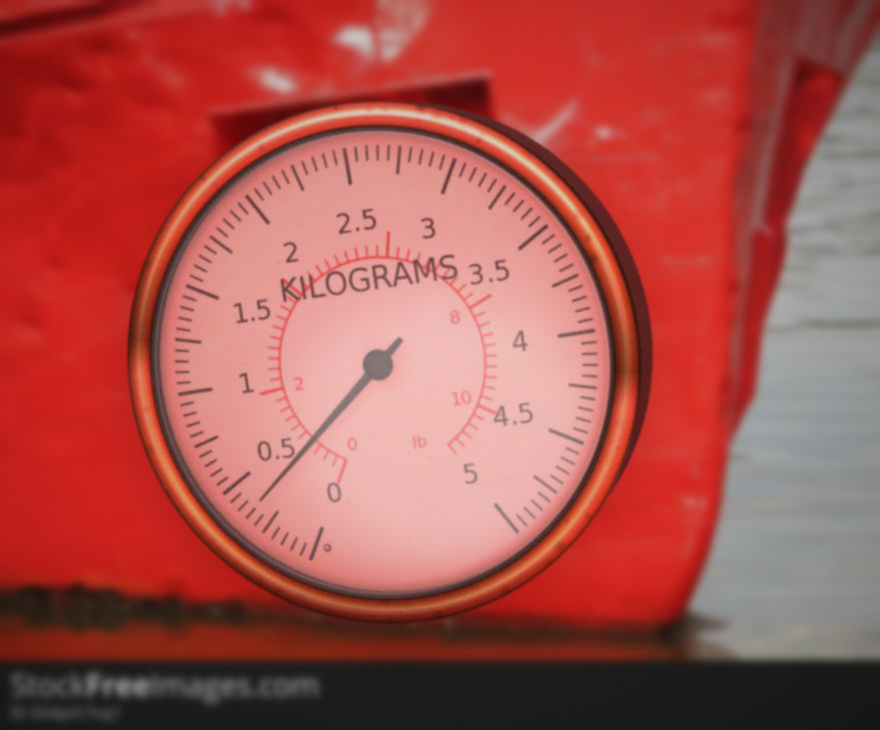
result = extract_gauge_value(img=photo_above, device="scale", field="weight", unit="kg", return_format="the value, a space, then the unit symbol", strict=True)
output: 0.35 kg
